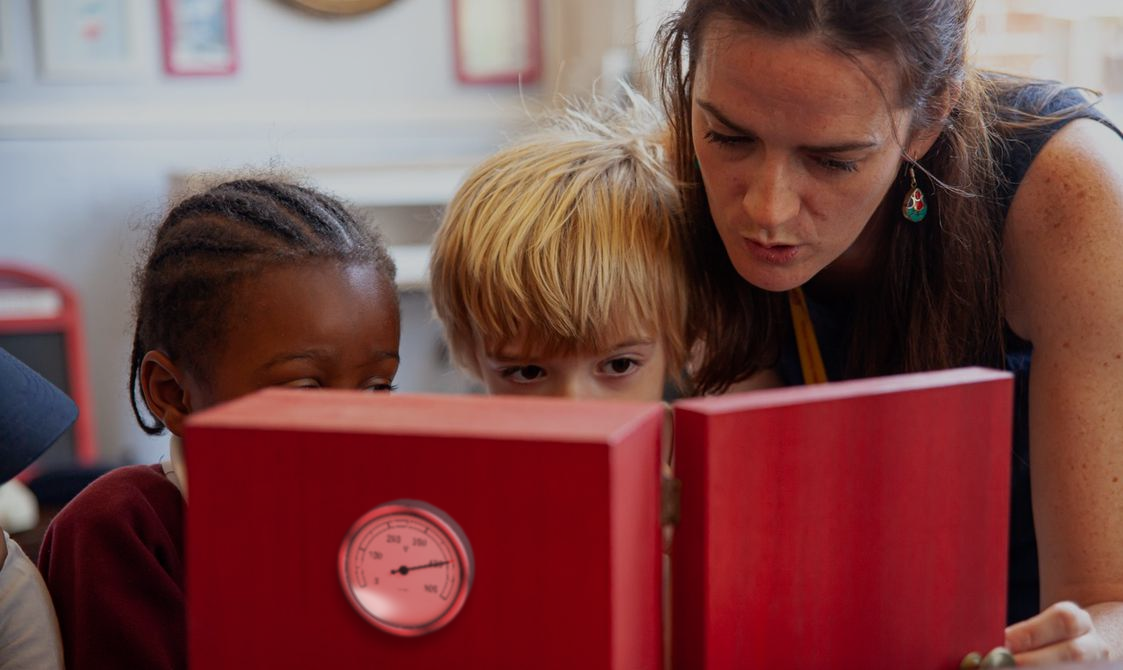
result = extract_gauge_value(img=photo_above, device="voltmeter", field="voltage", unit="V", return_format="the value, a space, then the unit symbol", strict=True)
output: 400 V
